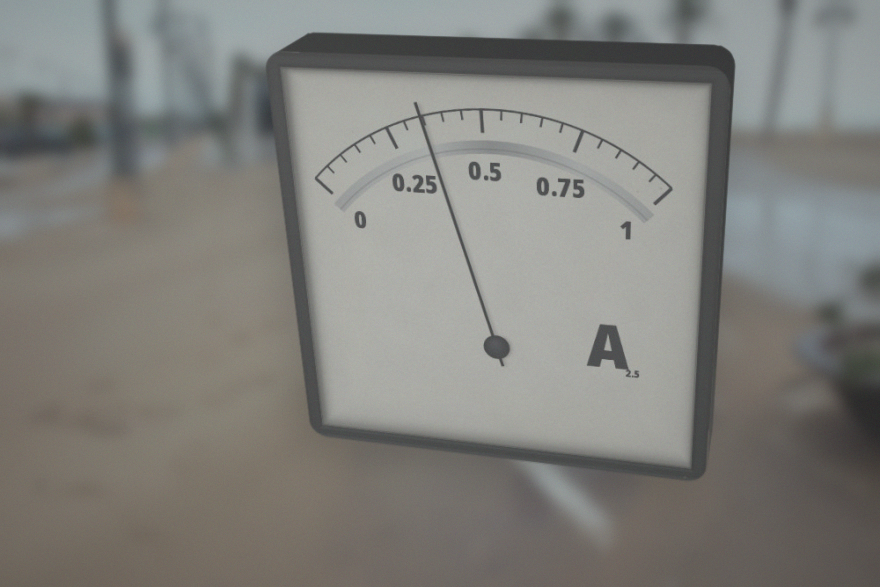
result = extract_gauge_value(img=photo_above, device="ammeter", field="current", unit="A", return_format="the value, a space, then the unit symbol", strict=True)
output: 0.35 A
